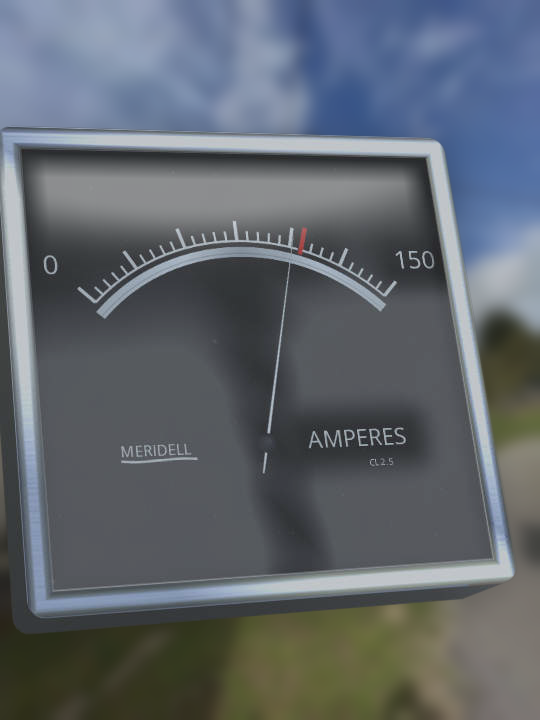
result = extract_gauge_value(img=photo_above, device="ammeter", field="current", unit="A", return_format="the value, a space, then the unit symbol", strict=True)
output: 100 A
